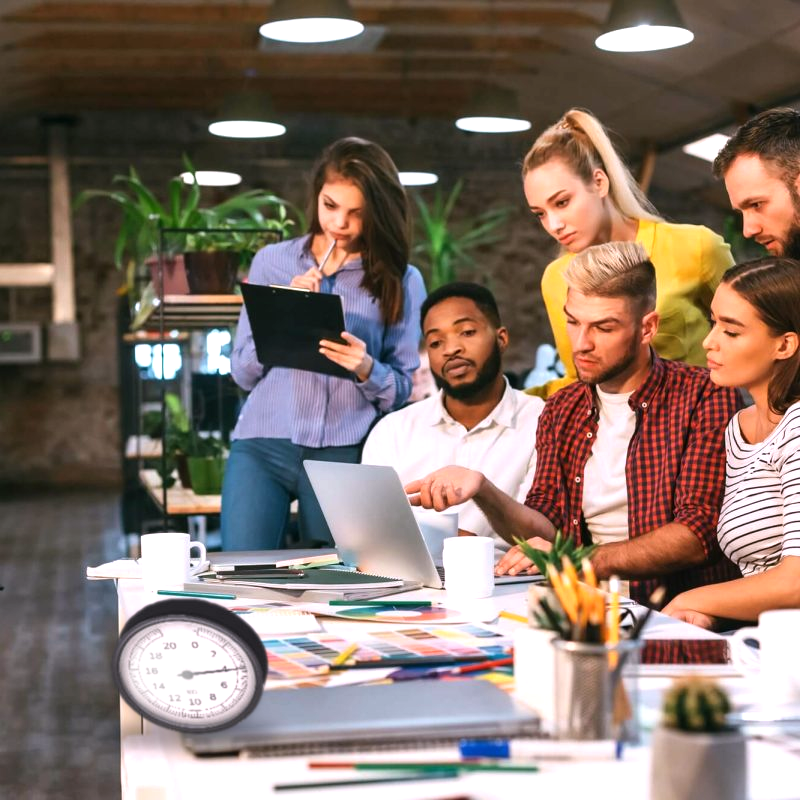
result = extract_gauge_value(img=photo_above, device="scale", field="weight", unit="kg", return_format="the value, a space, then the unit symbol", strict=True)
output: 4 kg
